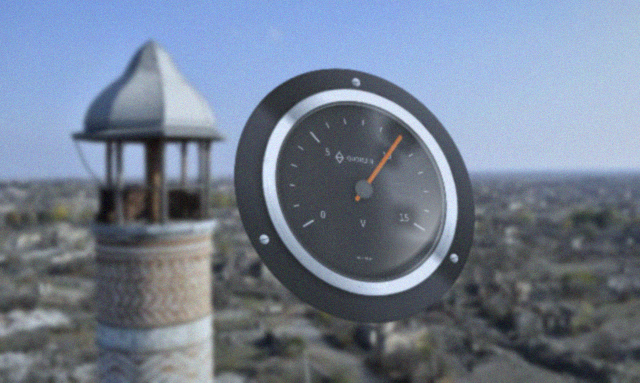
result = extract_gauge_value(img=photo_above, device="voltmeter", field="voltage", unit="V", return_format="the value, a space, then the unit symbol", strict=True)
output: 10 V
